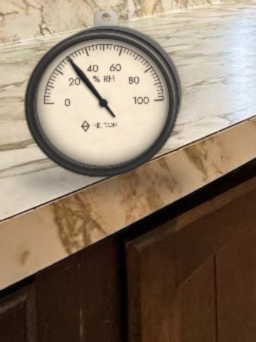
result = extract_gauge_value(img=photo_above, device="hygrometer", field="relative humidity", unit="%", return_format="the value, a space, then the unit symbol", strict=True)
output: 30 %
